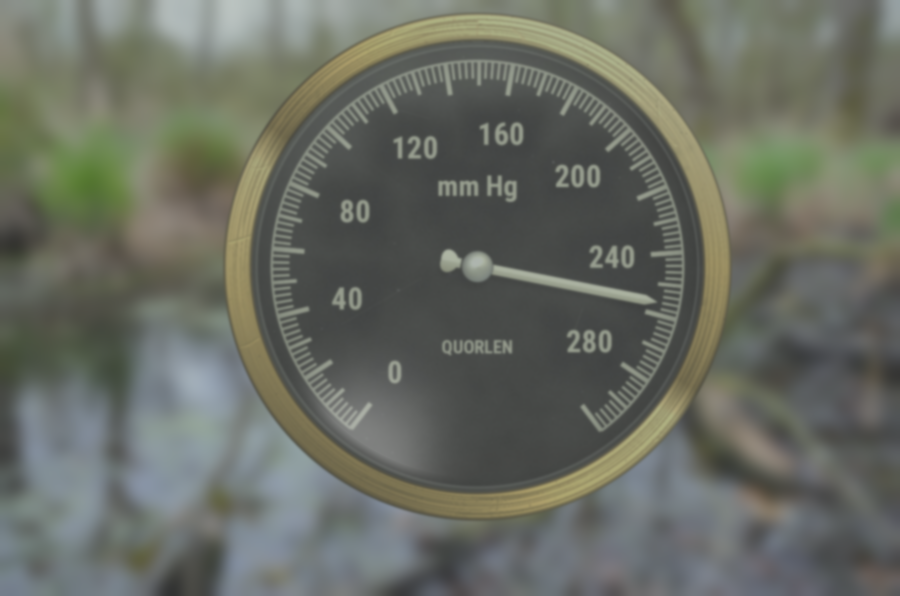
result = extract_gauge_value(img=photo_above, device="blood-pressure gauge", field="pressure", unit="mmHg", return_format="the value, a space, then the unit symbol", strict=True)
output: 256 mmHg
